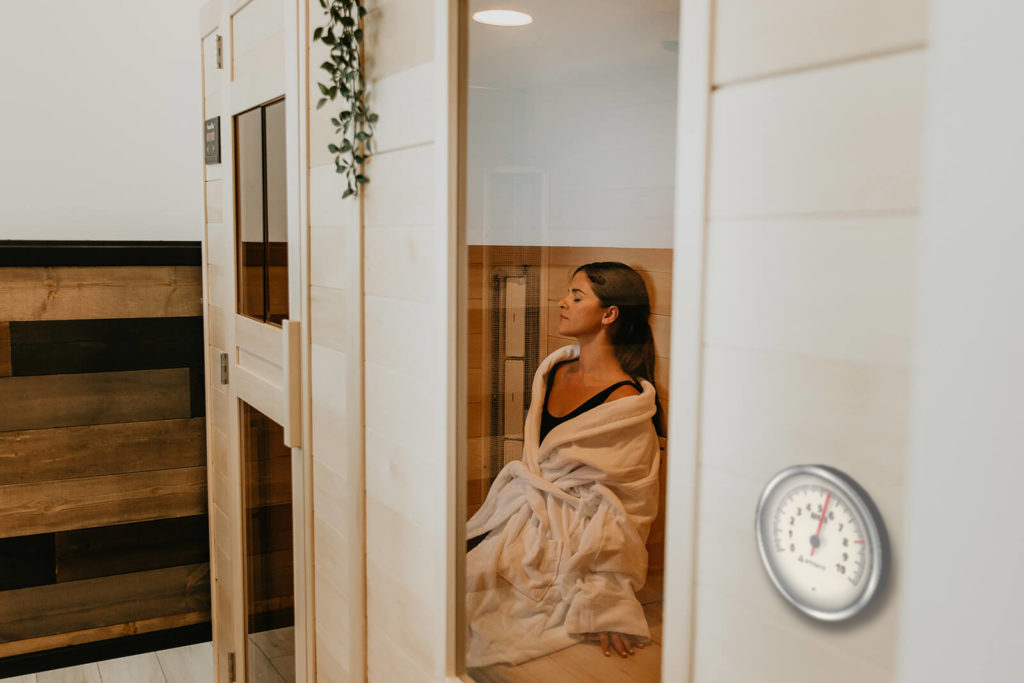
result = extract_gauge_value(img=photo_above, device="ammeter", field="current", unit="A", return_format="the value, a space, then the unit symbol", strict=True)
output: 5.5 A
